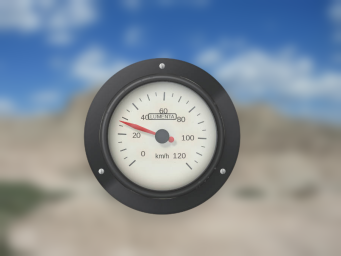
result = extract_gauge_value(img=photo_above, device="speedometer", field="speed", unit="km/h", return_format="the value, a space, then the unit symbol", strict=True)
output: 27.5 km/h
